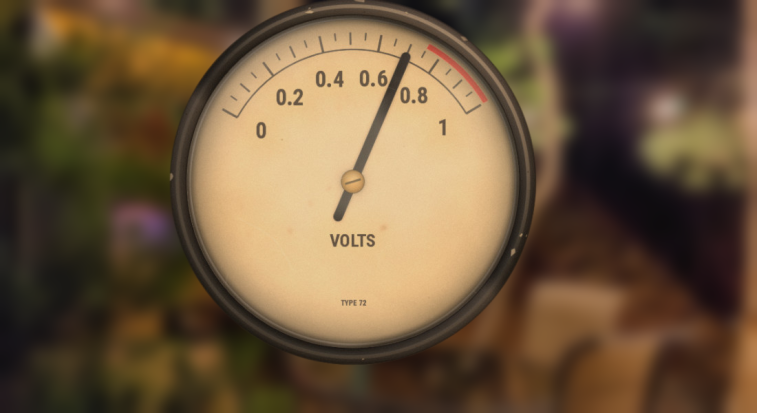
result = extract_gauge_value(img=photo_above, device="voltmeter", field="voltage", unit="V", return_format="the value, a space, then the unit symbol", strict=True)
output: 0.7 V
